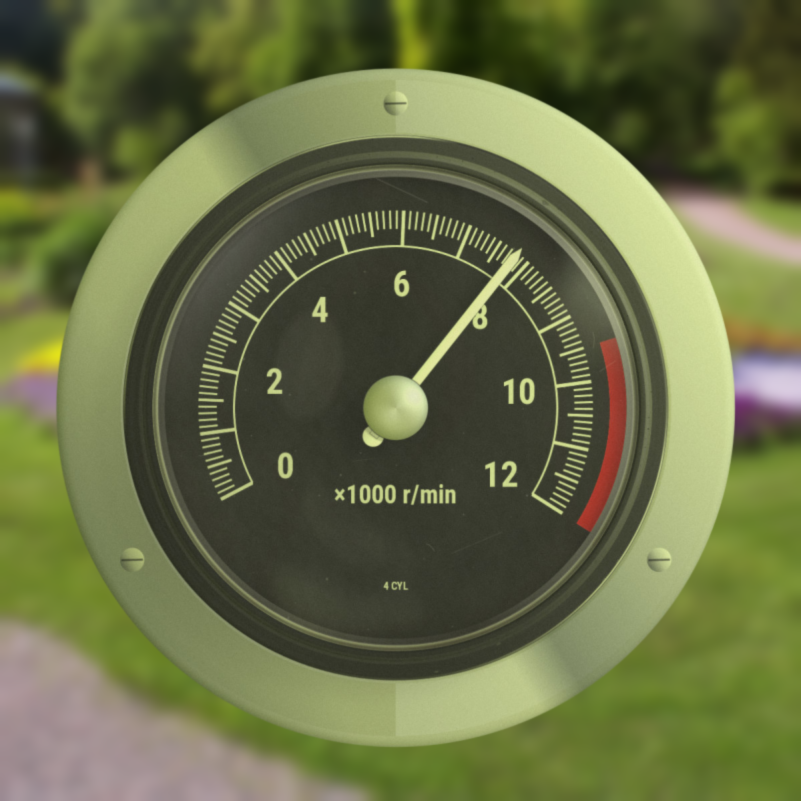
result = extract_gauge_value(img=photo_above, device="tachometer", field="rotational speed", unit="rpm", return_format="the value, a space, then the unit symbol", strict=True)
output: 7800 rpm
